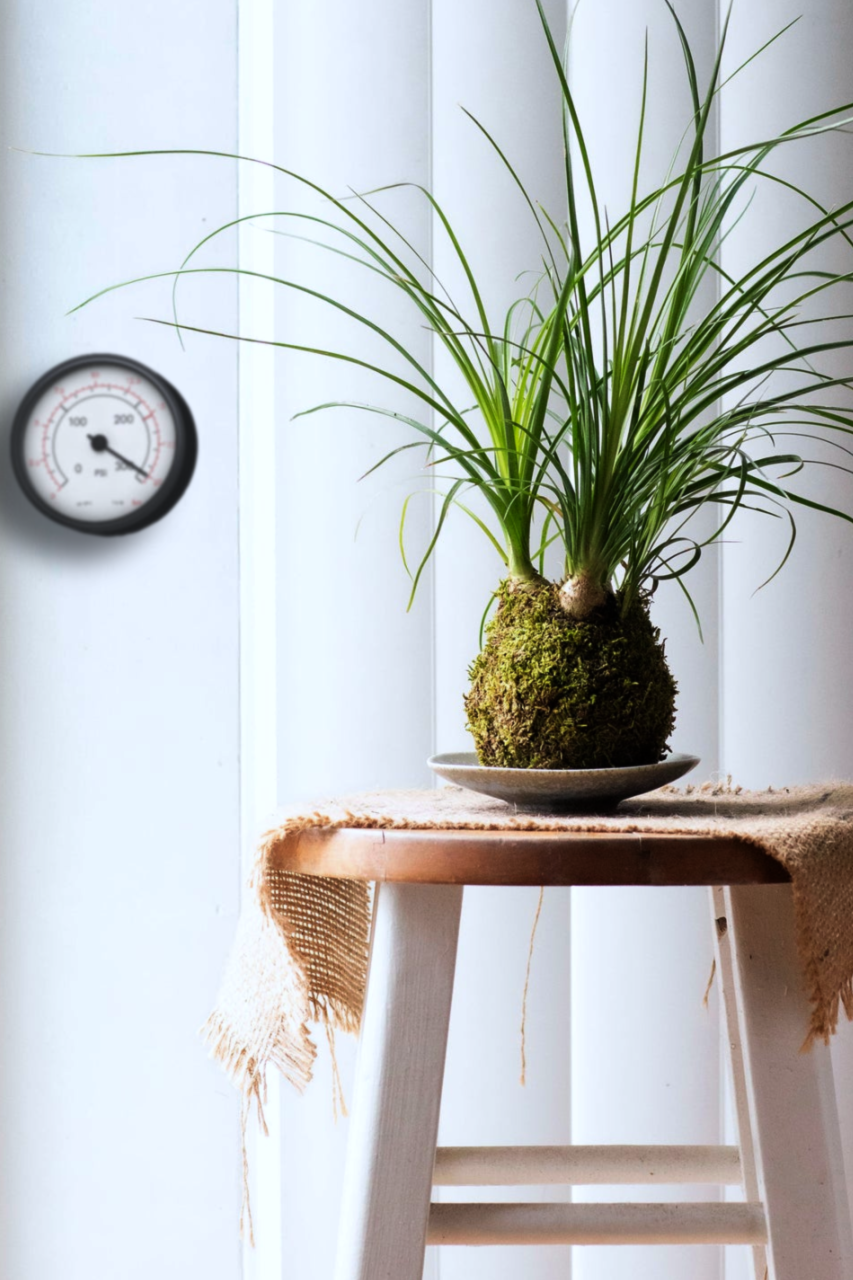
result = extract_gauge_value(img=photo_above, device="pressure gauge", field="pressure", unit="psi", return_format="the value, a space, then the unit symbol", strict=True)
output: 290 psi
